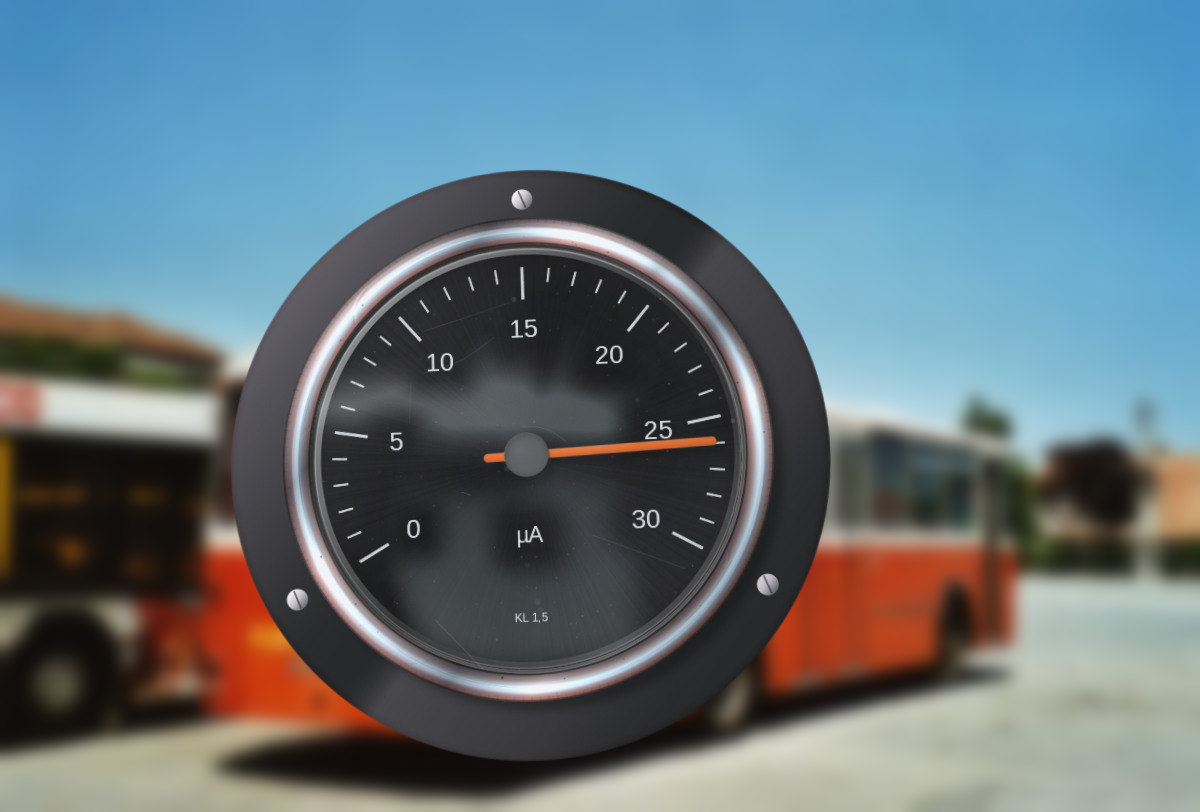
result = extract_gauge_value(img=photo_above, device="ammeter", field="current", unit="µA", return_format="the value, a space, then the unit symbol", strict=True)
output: 26 µA
